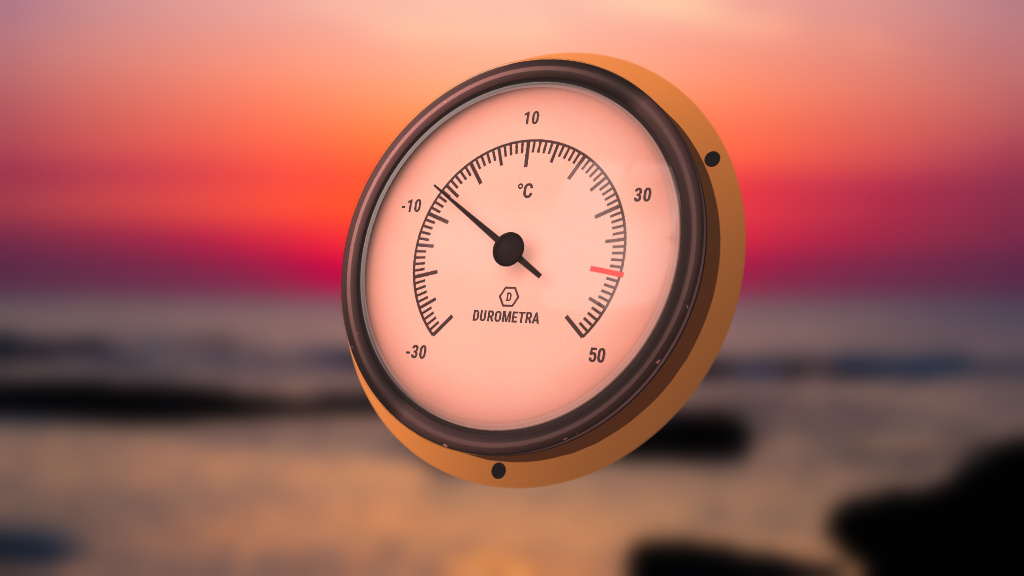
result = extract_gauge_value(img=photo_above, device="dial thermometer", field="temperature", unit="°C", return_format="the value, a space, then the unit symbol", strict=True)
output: -6 °C
